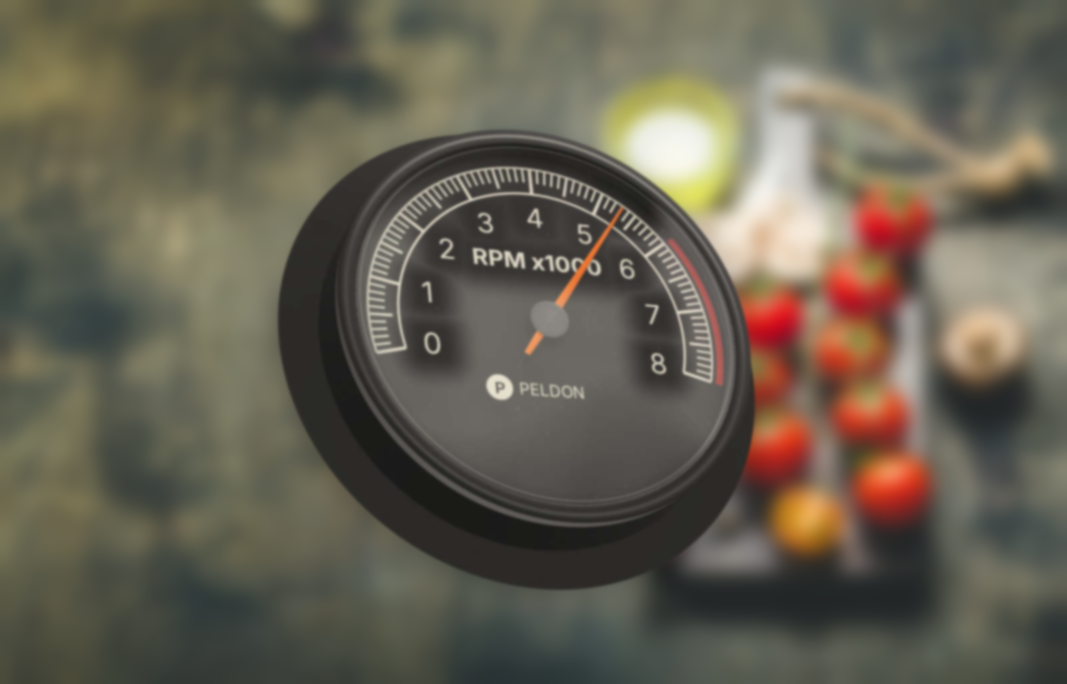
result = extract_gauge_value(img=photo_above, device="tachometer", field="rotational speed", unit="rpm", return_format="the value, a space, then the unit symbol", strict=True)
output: 5300 rpm
